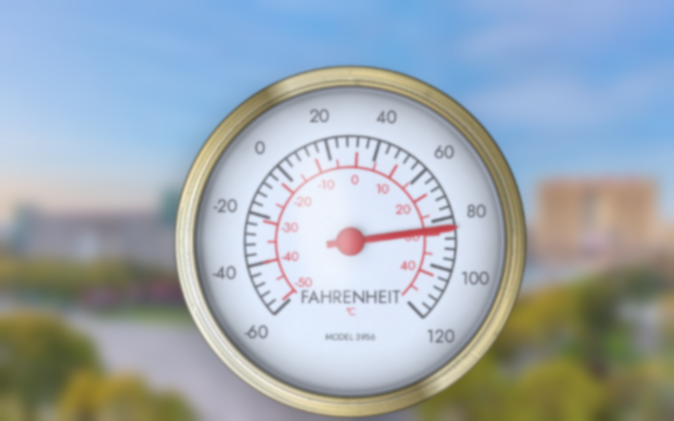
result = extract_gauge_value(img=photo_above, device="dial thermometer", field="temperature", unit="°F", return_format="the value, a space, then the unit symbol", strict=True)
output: 84 °F
